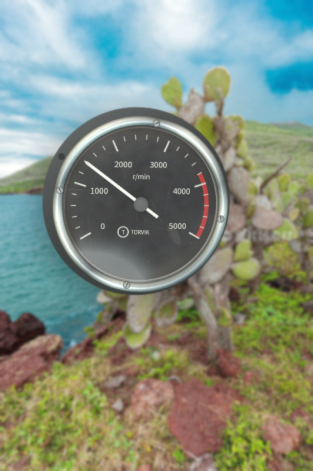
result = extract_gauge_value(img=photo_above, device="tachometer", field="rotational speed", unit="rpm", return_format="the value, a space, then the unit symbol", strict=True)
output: 1400 rpm
